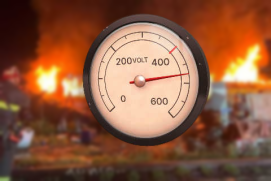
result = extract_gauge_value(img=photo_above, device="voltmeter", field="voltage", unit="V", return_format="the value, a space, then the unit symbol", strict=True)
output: 475 V
